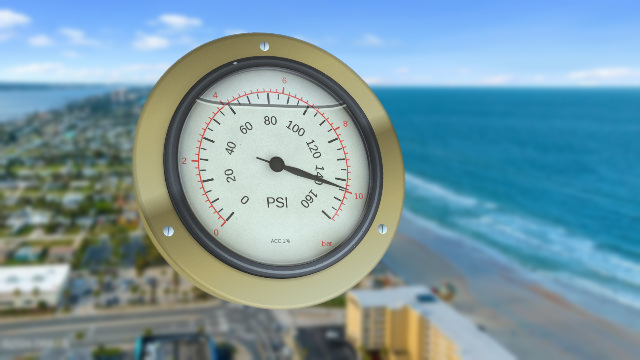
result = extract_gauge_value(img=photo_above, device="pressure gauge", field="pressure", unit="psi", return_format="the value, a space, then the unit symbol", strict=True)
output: 145 psi
